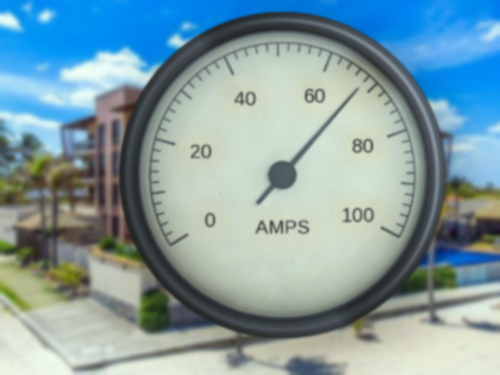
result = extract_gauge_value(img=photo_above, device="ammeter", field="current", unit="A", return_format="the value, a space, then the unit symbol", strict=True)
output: 68 A
